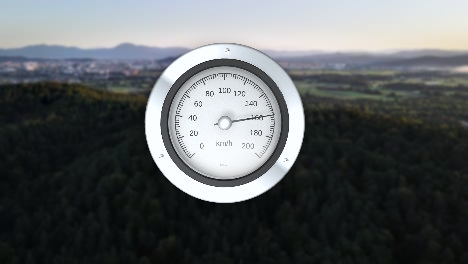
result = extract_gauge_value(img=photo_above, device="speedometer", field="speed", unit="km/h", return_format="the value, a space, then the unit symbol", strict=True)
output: 160 km/h
